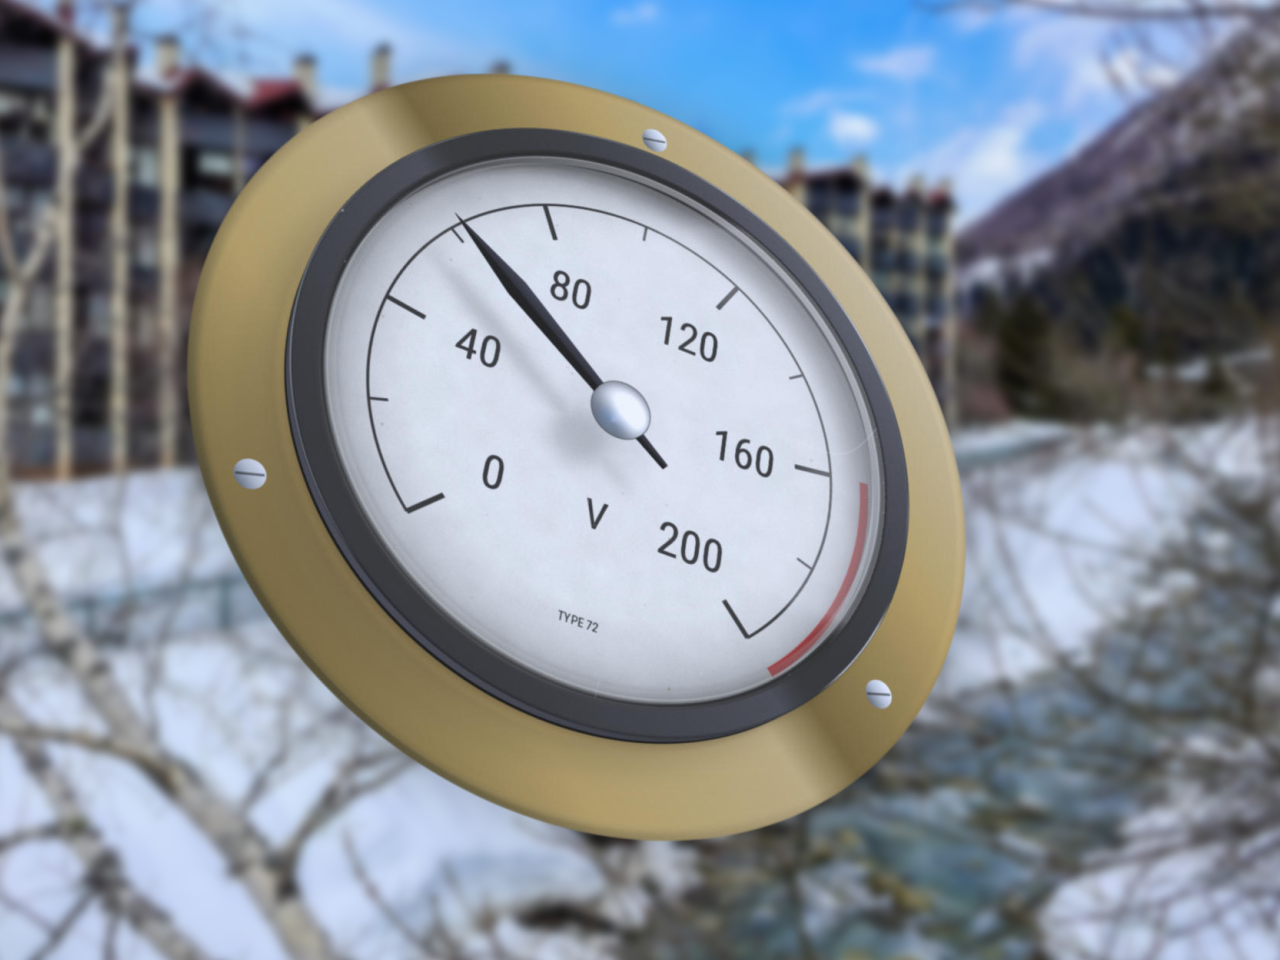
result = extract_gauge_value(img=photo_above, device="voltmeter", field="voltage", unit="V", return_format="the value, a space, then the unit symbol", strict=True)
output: 60 V
